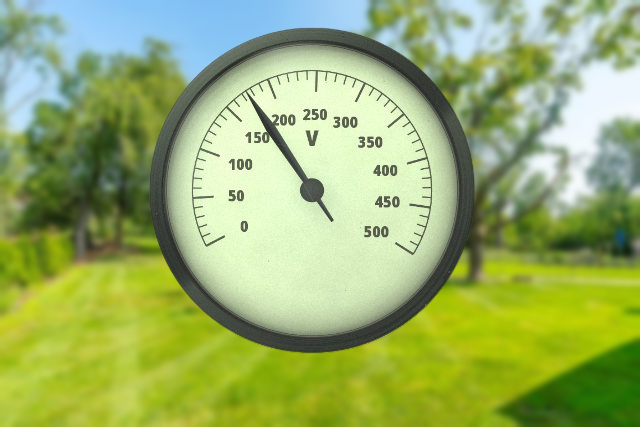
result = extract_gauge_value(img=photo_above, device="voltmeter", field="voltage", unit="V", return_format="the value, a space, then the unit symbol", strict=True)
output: 175 V
